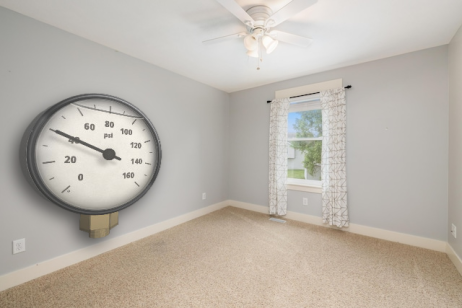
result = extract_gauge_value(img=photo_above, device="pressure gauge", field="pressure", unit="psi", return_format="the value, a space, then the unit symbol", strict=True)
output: 40 psi
